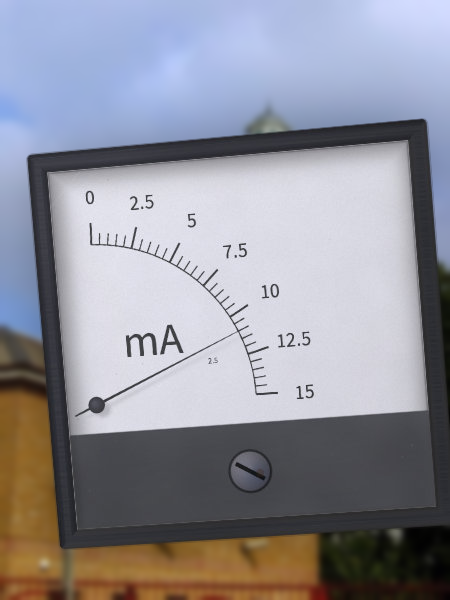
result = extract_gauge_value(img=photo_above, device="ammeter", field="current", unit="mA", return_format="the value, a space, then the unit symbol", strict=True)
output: 11 mA
